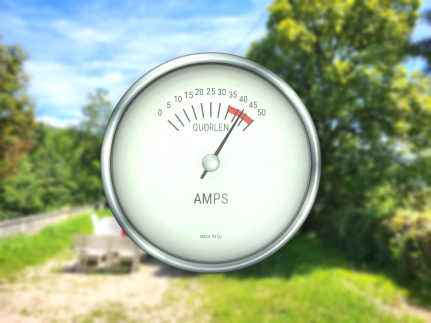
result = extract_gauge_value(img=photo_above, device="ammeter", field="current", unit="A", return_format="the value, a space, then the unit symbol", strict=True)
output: 42.5 A
